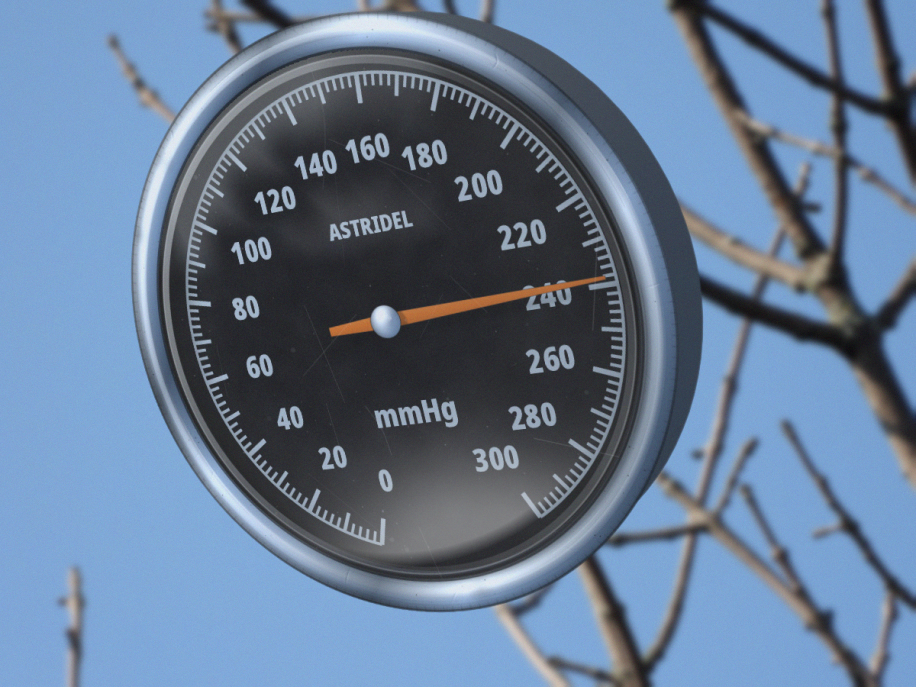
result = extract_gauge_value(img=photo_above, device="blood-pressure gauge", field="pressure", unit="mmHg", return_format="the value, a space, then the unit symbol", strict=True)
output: 238 mmHg
